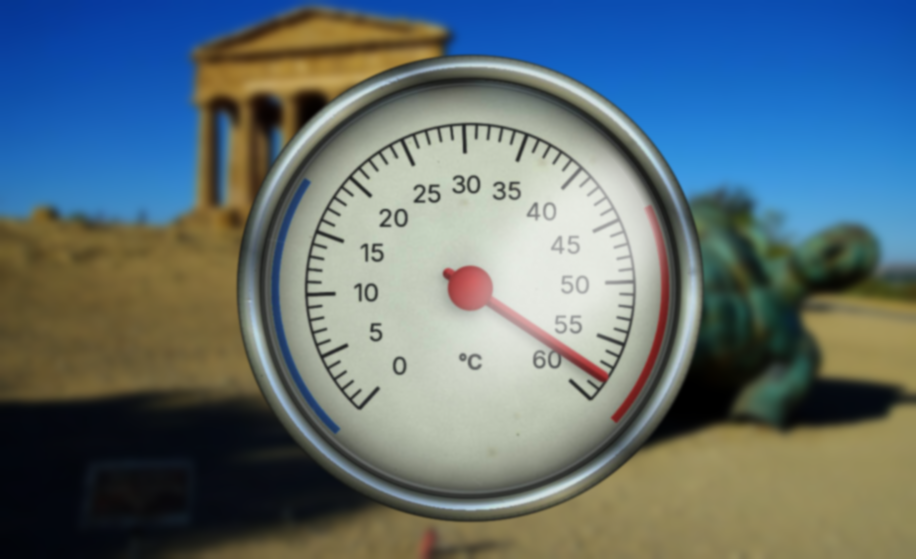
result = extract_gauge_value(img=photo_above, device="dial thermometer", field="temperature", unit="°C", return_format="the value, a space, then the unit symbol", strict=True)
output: 58 °C
